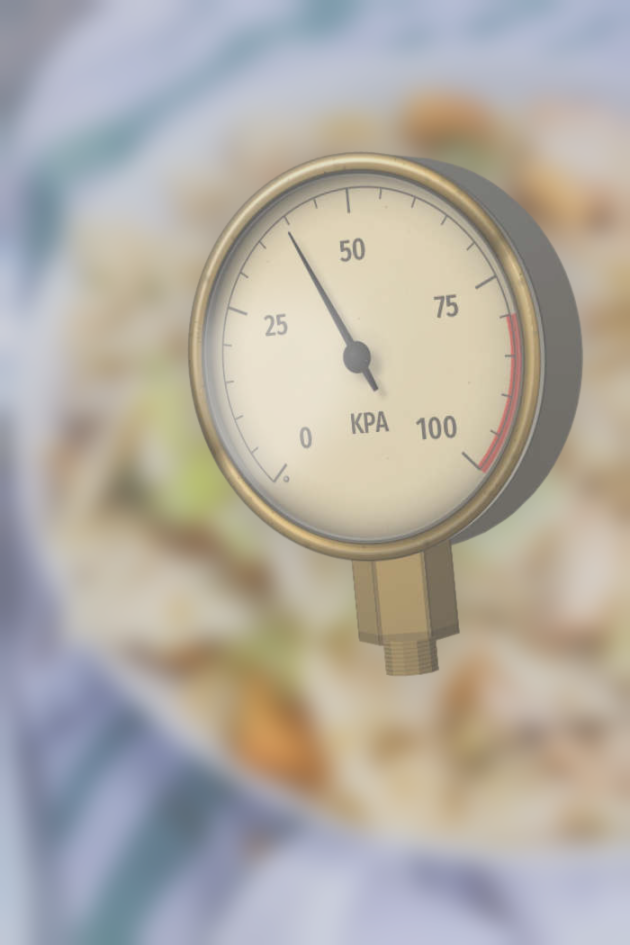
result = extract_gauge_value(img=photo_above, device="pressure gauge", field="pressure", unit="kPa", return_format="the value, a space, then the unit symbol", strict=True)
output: 40 kPa
